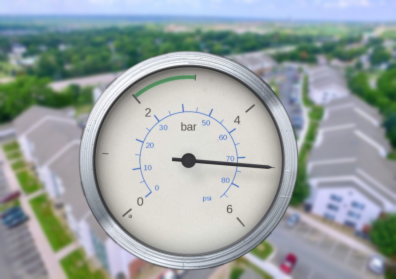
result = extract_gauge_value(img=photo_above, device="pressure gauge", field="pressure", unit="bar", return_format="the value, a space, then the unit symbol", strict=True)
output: 5 bar
